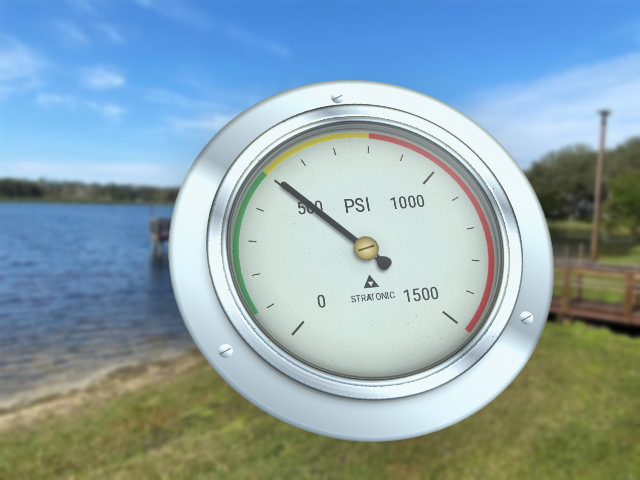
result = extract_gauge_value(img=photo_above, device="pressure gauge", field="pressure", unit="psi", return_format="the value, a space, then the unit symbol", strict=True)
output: 500 psi
